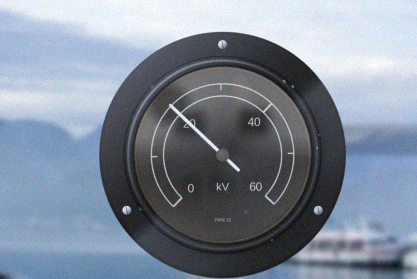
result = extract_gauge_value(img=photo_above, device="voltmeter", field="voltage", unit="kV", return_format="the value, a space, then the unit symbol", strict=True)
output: 20 kV
